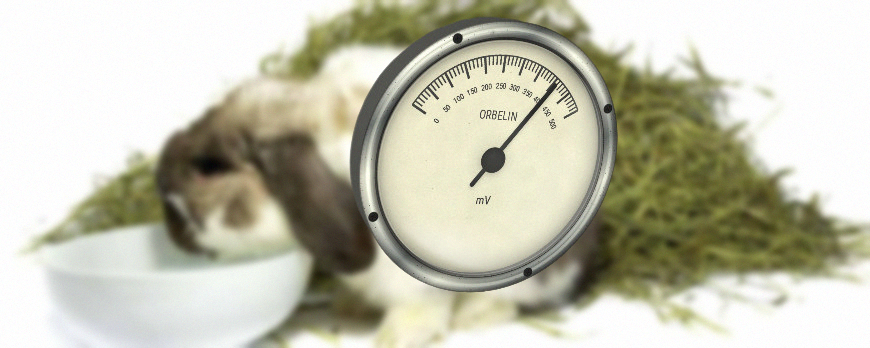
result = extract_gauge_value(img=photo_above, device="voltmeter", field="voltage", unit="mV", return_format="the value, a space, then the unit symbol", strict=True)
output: 400 mV
